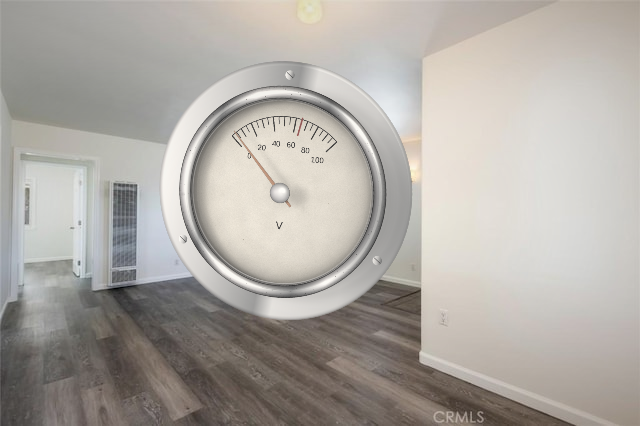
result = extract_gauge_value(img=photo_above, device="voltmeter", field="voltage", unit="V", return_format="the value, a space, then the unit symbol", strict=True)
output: 5 V
